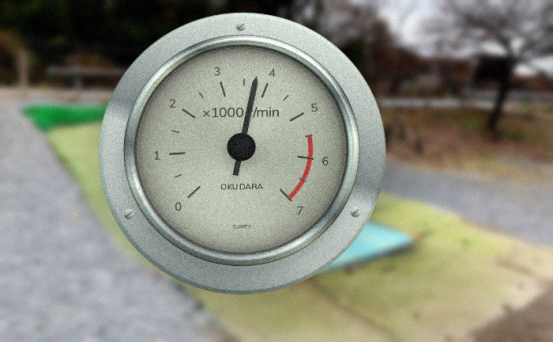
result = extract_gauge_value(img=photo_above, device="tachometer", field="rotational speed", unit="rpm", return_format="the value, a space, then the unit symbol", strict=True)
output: 3750 rpm
